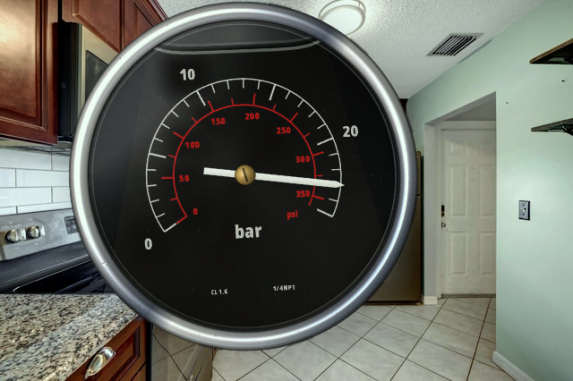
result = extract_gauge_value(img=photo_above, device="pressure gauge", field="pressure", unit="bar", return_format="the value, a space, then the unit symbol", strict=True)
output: 23 bar
